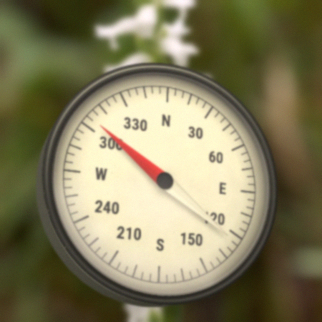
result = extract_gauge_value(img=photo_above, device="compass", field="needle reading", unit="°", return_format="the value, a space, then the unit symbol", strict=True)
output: 305 °
